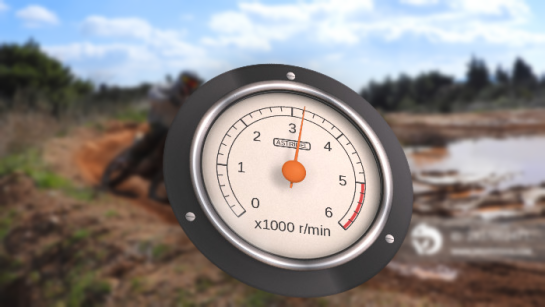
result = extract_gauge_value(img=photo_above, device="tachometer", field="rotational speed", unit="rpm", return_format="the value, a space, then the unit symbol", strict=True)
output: 3200 rpm
